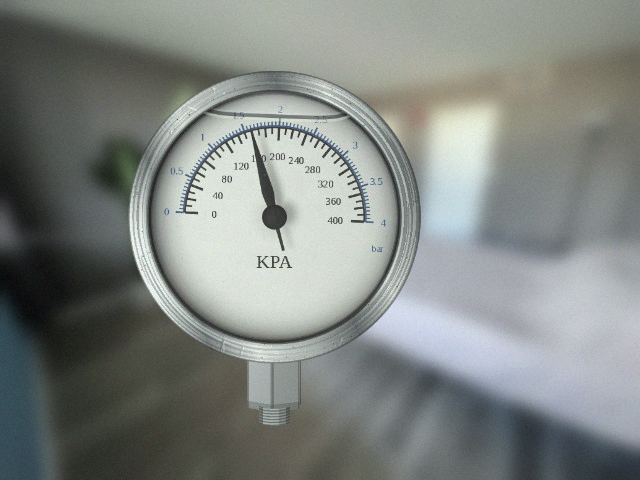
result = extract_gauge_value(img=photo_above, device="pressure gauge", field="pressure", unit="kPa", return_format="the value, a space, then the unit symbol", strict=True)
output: 160 kPa
